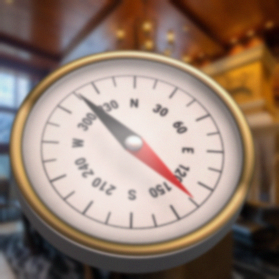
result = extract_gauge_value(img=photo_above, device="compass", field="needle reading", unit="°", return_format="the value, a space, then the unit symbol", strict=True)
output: 135 °
